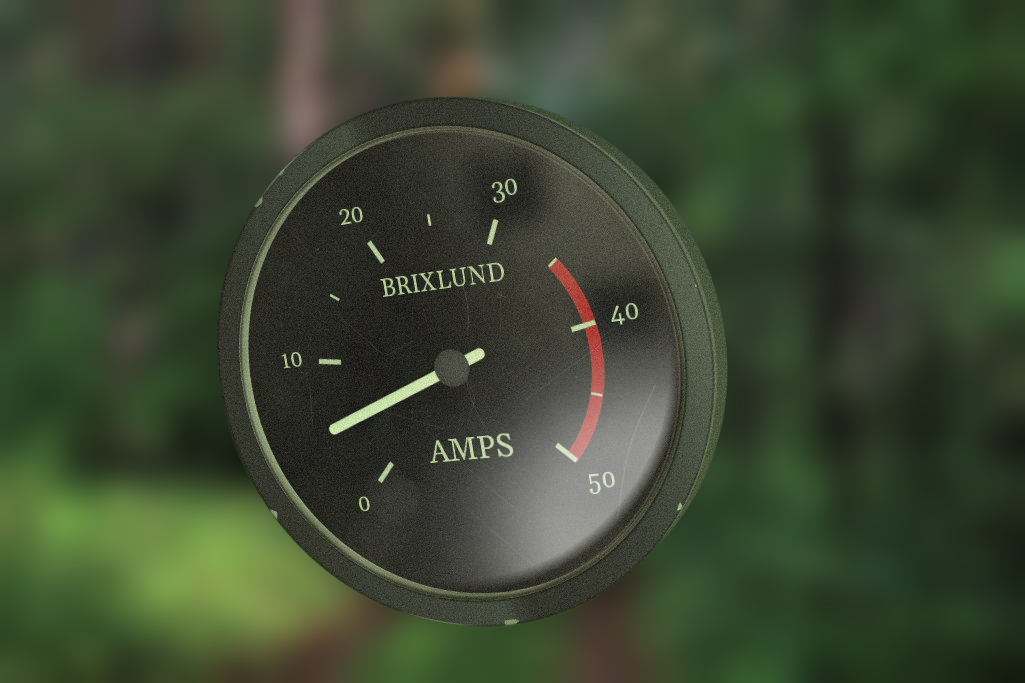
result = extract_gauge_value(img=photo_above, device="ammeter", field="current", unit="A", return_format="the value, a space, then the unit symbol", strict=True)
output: 5 A
